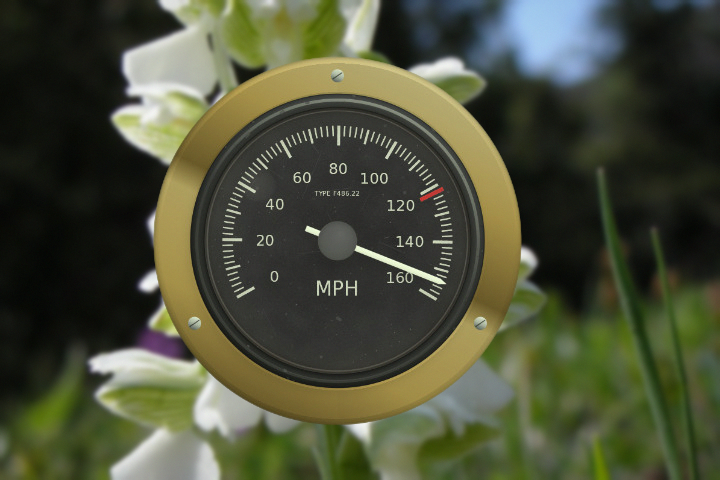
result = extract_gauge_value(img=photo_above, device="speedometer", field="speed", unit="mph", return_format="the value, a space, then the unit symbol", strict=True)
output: 154 mph
